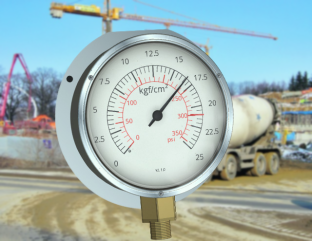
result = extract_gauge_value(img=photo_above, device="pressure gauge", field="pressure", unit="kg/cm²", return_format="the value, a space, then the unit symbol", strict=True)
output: 16.5 kg/cm²
